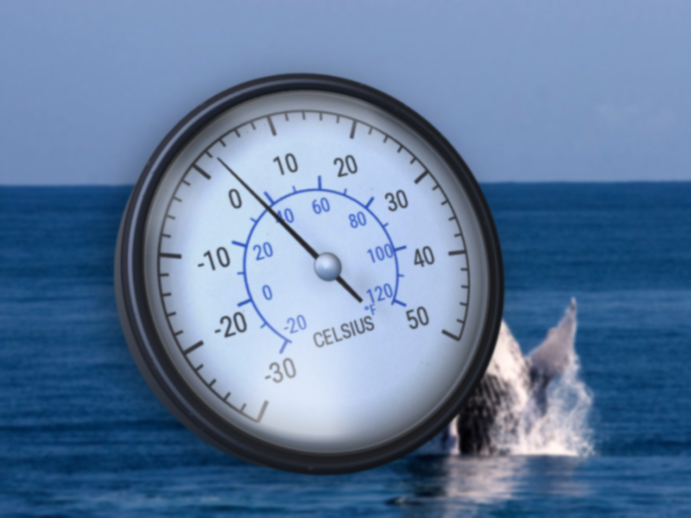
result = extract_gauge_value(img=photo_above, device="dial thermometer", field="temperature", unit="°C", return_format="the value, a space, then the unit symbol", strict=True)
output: 2 °C
